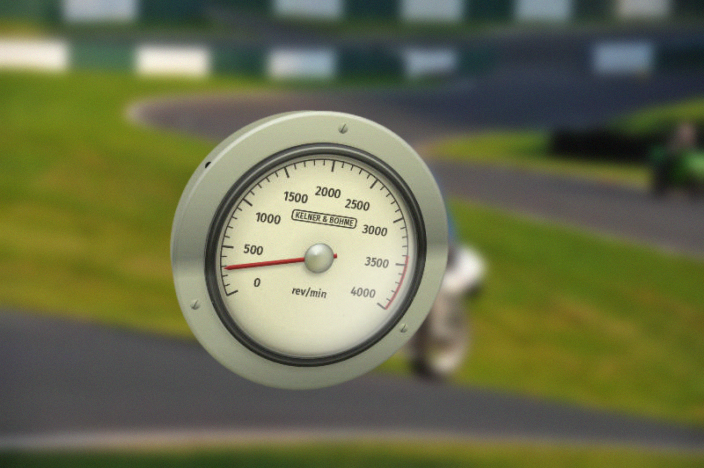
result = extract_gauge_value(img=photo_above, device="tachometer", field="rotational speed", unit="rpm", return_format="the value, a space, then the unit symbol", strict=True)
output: 300 rpm
